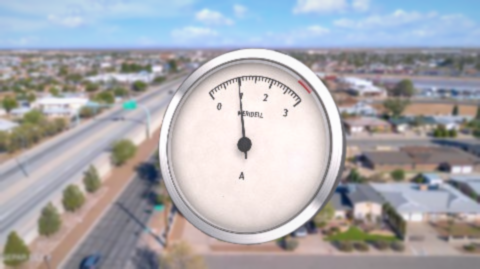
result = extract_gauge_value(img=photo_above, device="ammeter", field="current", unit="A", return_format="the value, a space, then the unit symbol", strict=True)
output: 1 A
